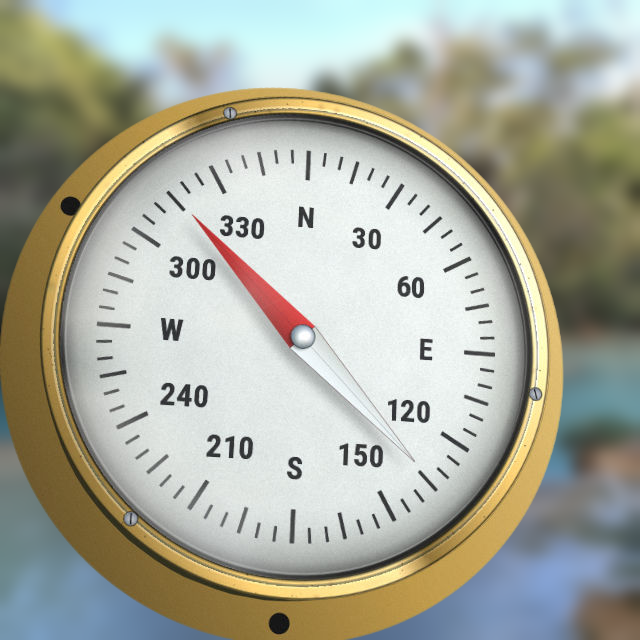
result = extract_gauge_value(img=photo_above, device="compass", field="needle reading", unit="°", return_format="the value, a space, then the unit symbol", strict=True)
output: 315 °
